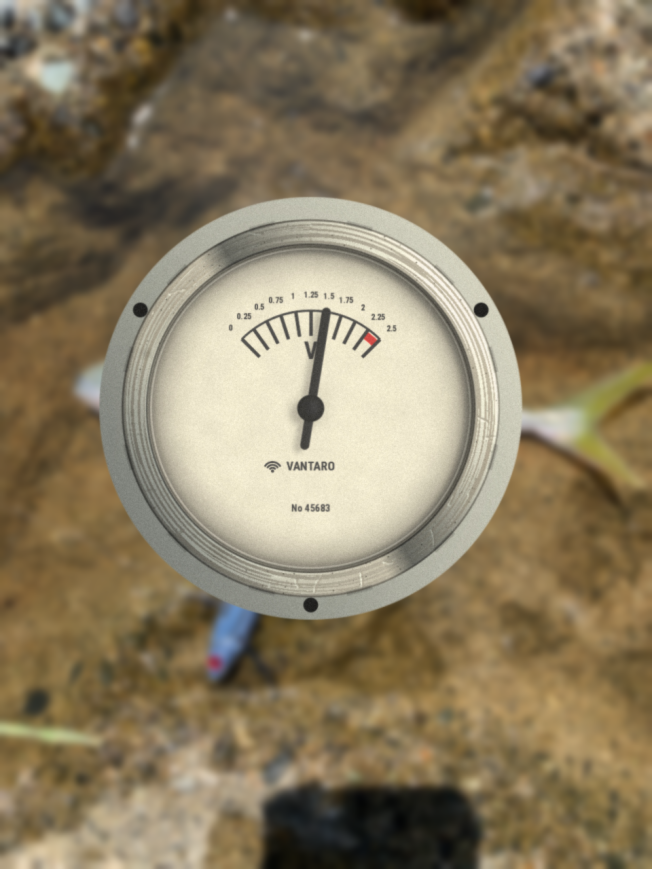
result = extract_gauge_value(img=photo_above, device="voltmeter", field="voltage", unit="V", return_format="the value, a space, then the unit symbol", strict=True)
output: 1.5 V
